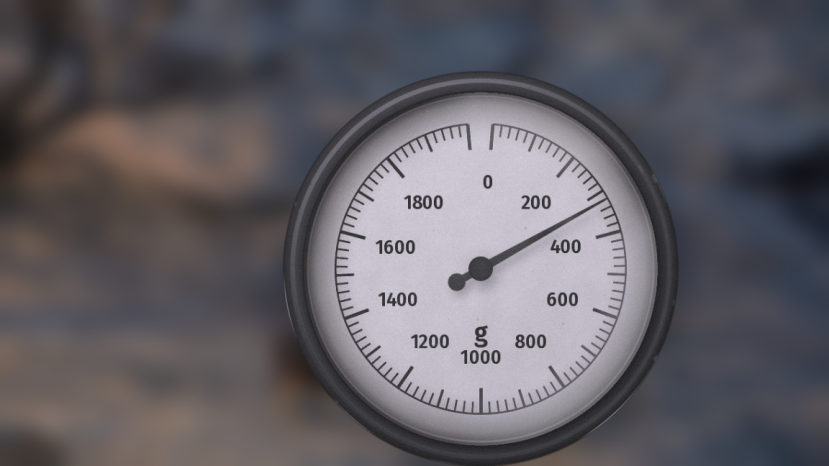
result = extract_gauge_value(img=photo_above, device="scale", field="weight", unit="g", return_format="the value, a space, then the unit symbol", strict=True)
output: 320 g
